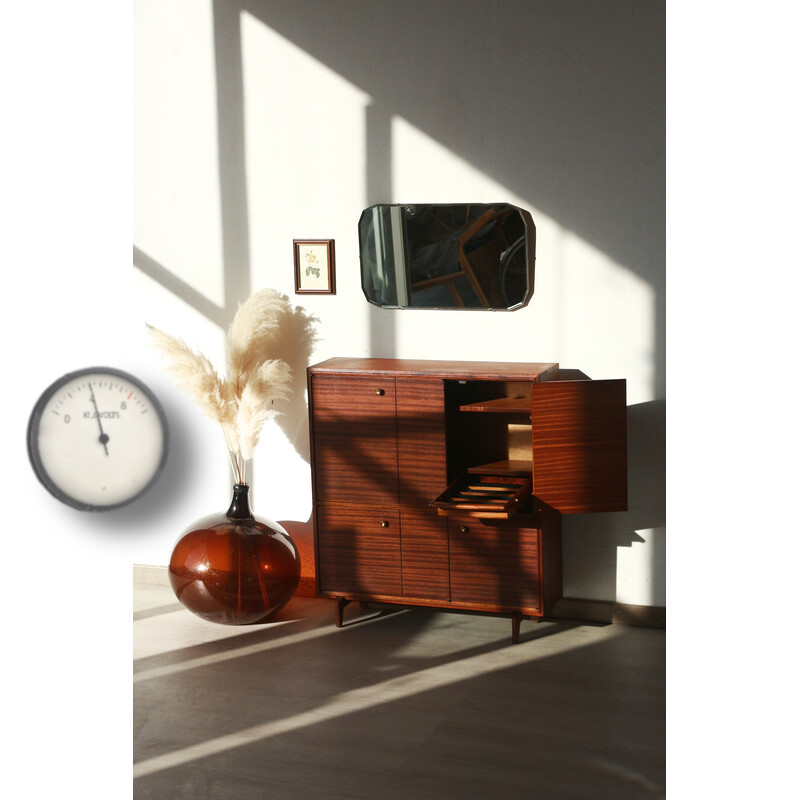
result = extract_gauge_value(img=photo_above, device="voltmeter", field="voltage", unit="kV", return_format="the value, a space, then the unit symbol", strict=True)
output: 4 kV
